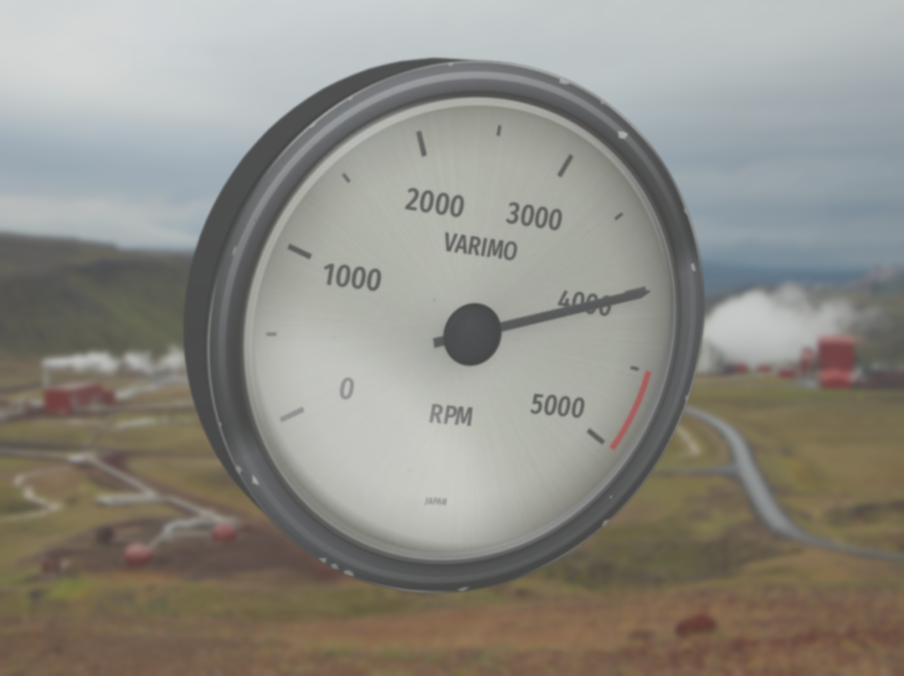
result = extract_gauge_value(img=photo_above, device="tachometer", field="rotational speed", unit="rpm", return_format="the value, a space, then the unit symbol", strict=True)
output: 4000 rpm
